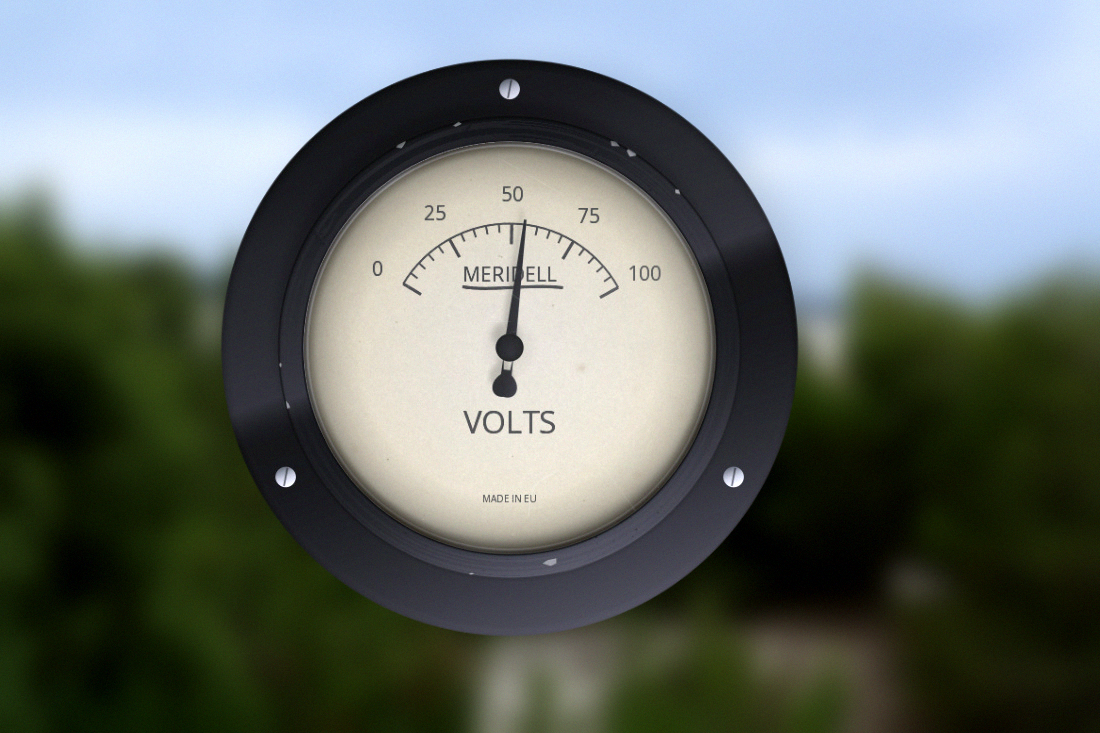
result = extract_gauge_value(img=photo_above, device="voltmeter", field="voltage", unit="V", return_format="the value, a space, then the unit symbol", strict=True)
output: 55 V
